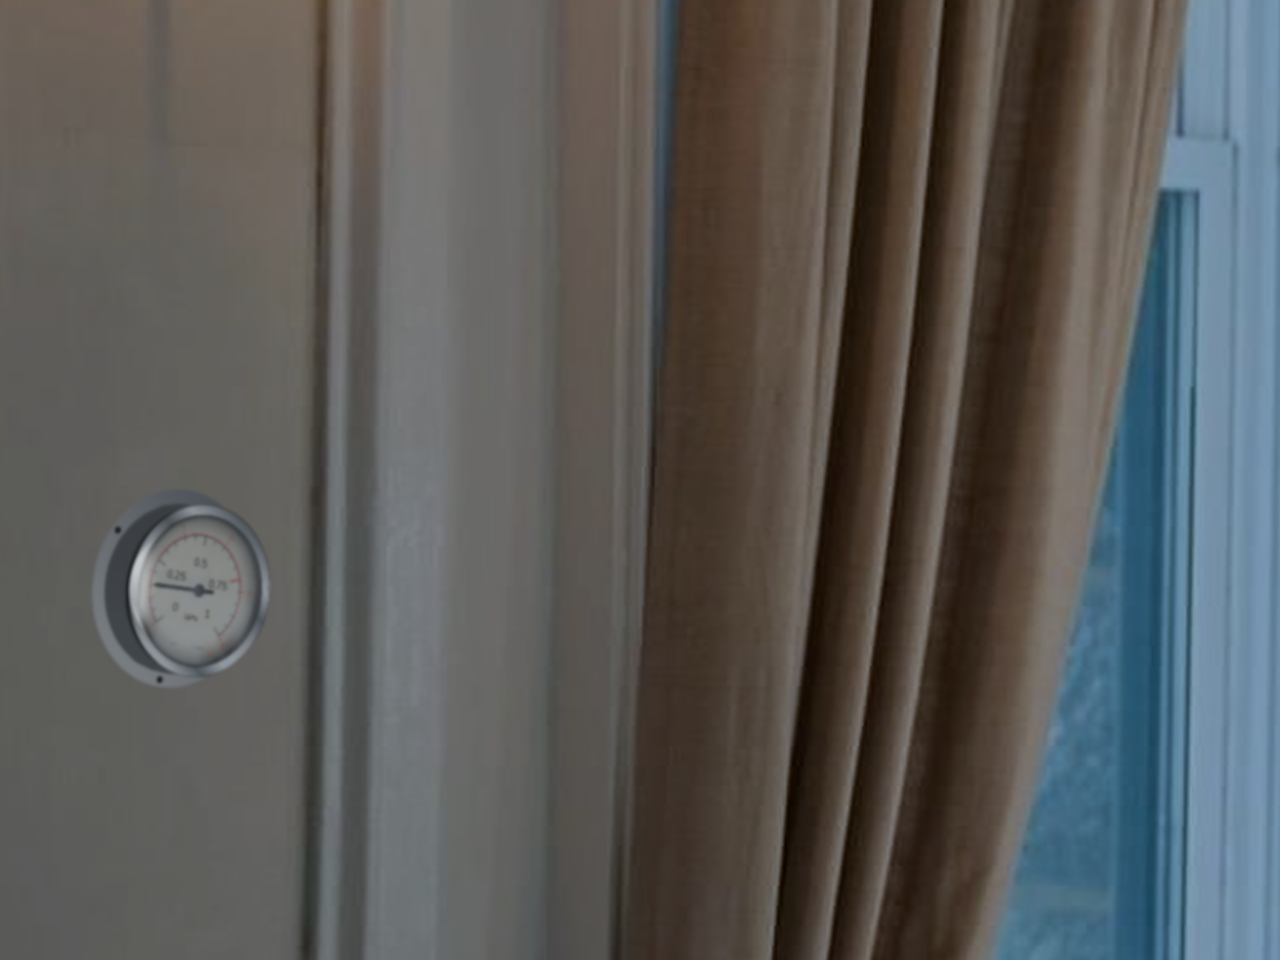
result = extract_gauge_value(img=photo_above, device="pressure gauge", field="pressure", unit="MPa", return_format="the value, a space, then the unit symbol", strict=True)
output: 0.15 MPa
